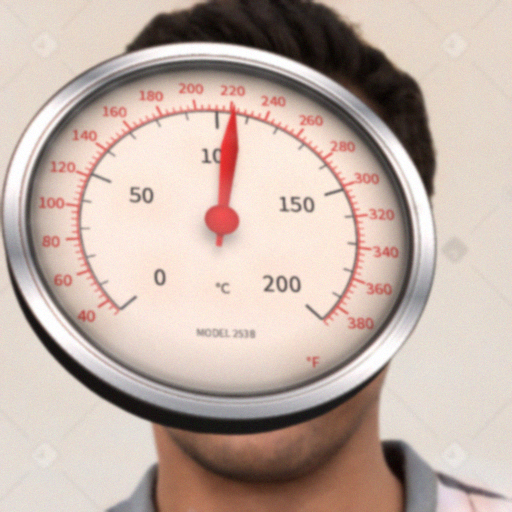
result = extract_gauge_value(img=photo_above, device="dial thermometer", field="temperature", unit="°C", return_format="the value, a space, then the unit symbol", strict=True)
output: 105 °C
